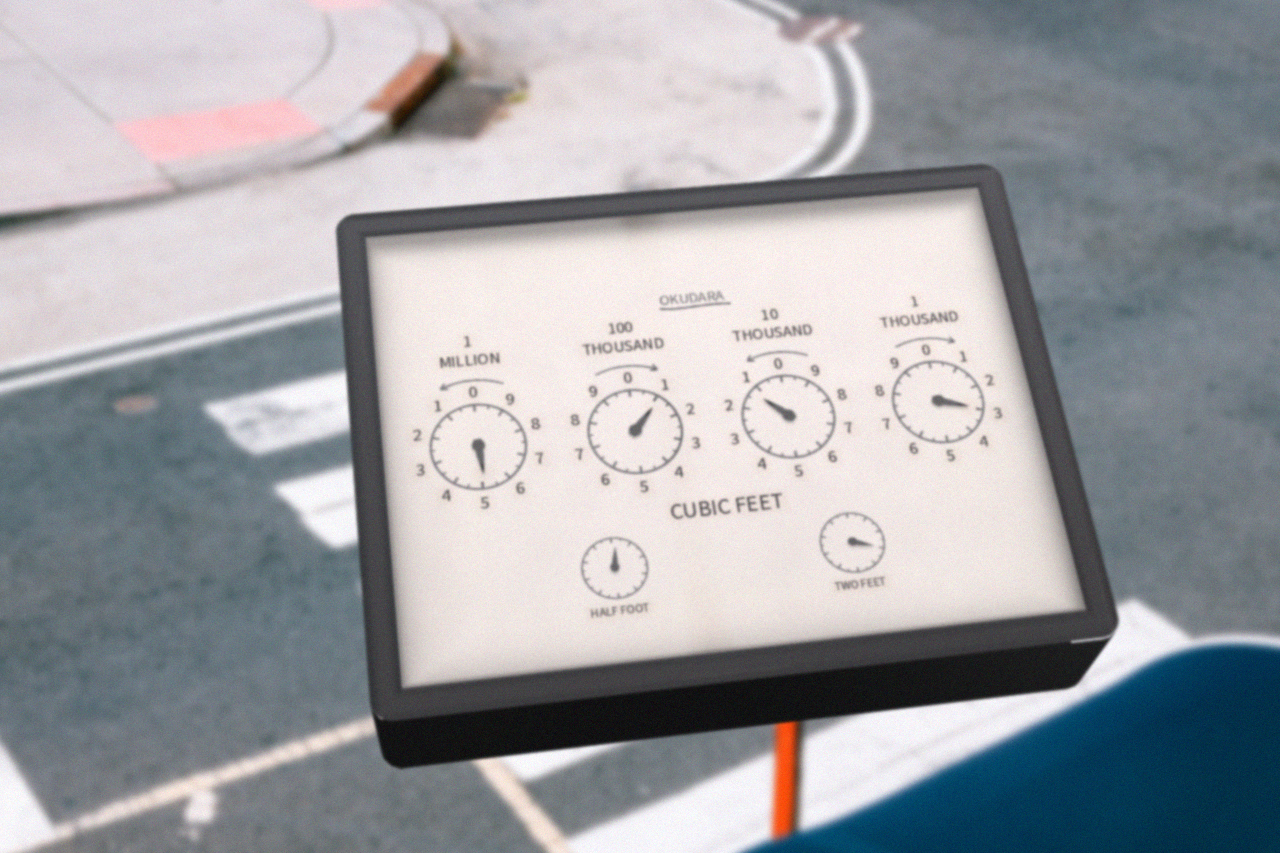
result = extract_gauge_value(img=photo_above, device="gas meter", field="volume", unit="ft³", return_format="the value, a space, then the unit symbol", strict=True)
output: 511300 ft³
